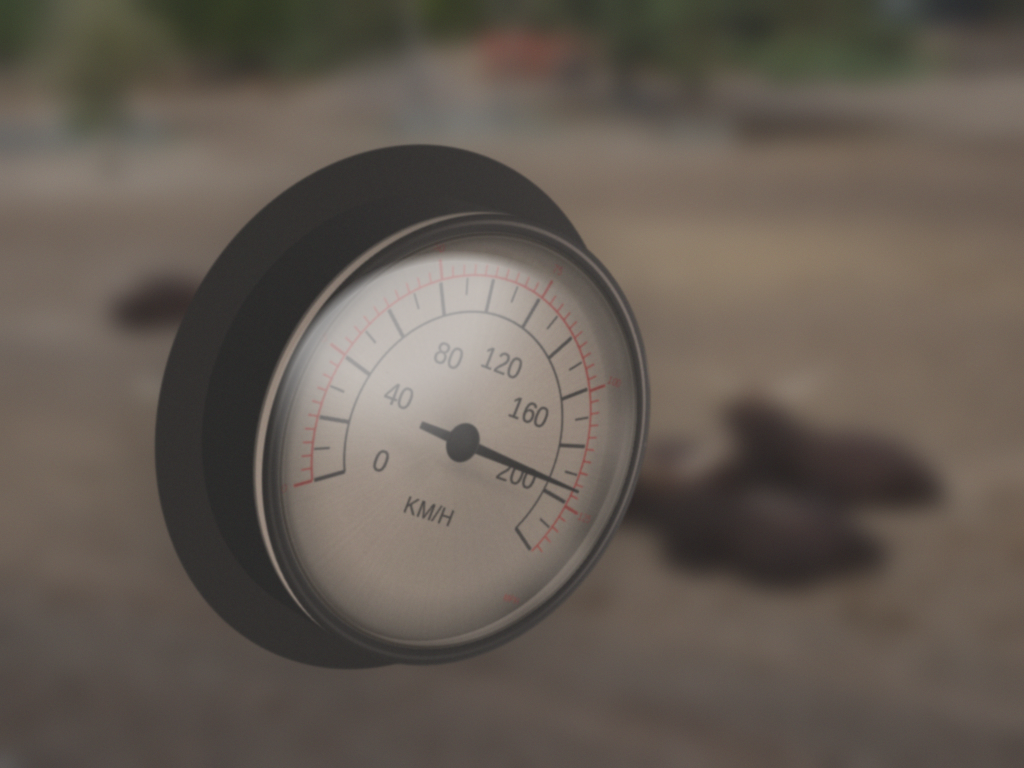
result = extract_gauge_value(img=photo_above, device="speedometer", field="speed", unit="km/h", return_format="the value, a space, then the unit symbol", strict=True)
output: 195 km/h
